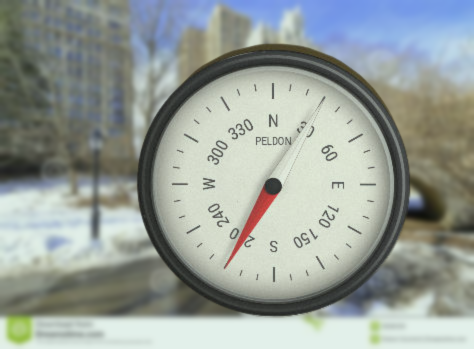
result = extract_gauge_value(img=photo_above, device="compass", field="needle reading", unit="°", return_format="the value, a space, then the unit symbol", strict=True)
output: 210 °
